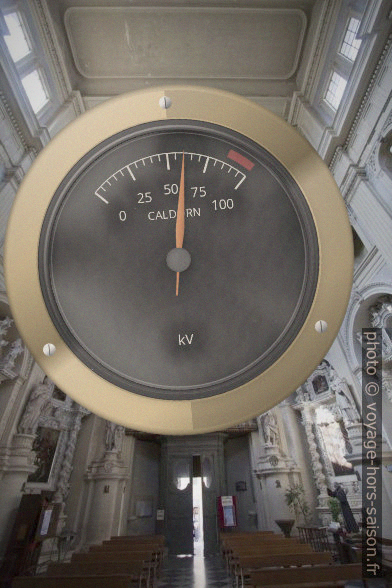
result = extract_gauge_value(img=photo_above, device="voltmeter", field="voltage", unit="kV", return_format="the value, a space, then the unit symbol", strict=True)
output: 60 kV
